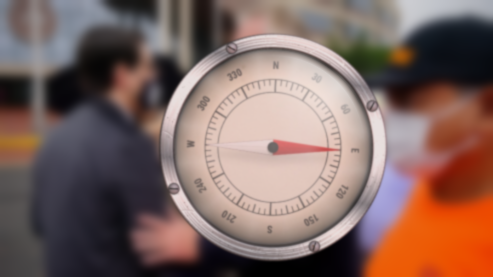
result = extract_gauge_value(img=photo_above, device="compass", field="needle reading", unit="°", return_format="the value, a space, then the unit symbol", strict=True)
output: 90 °
